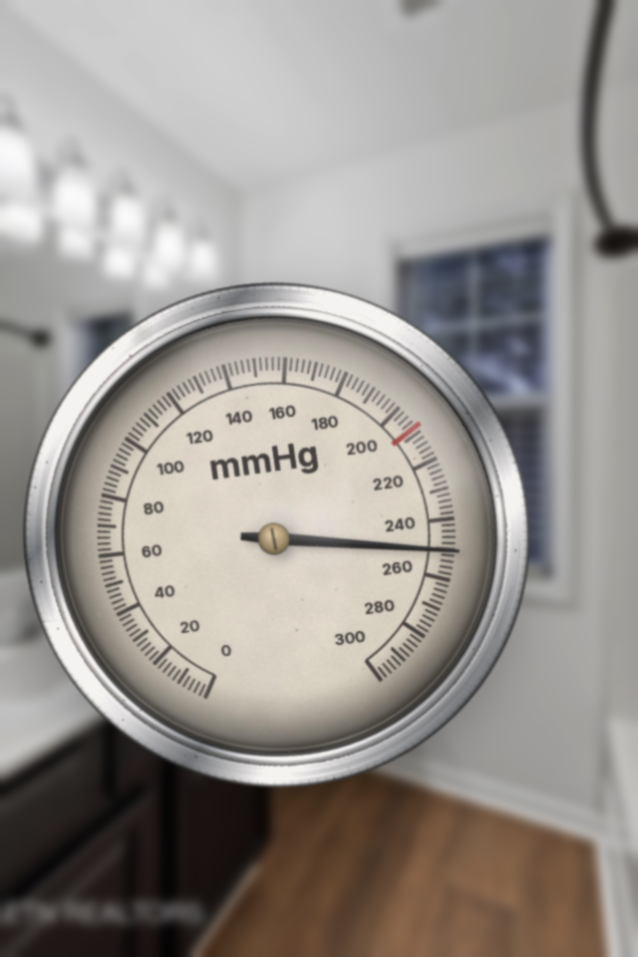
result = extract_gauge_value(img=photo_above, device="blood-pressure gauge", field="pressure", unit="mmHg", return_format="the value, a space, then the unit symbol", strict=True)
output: 250 mmHg
